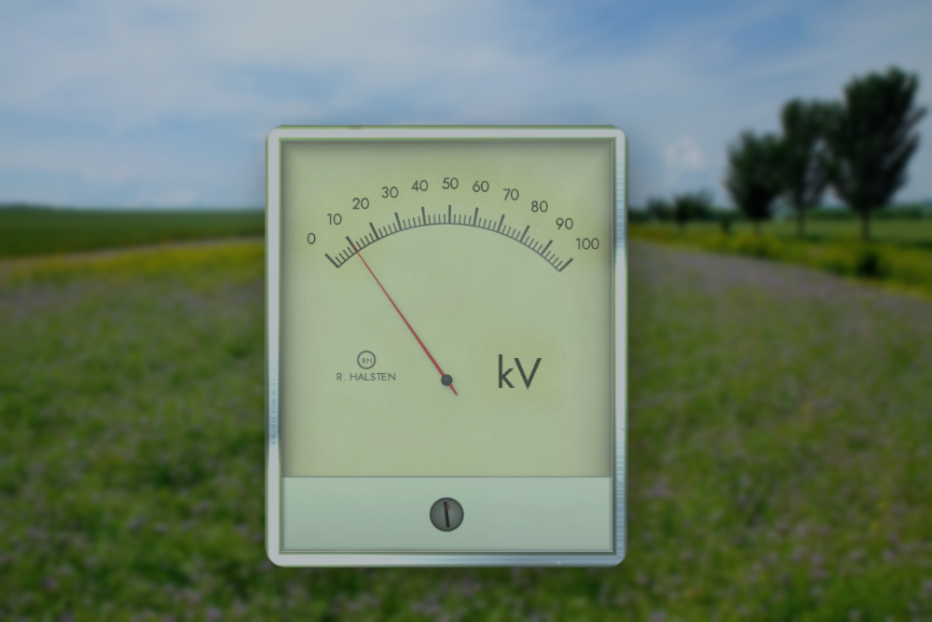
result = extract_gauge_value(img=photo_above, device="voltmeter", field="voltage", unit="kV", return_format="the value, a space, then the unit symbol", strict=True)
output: 10 kV
